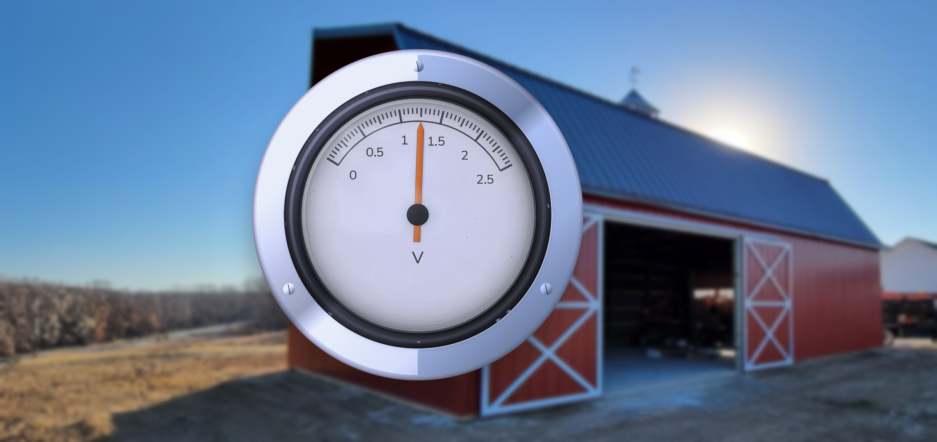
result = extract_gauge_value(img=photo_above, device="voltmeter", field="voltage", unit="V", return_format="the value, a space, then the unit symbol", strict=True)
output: 1.25 V
